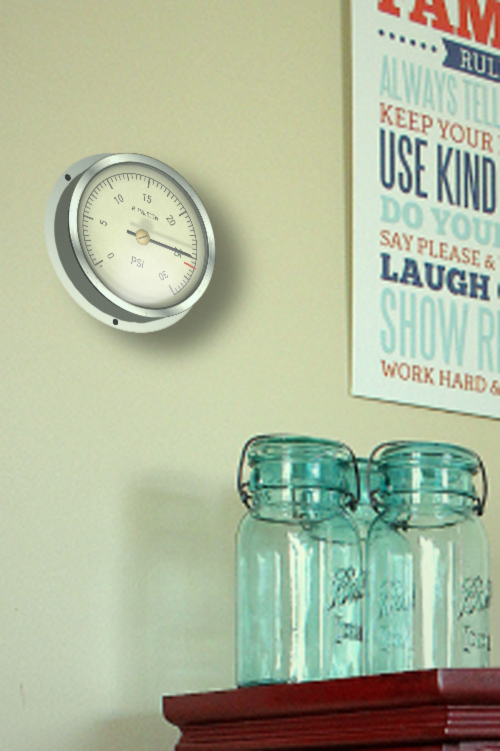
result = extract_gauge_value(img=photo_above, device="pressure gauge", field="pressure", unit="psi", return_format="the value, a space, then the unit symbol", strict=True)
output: 25 psi
